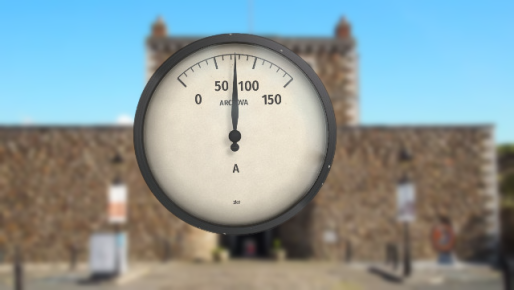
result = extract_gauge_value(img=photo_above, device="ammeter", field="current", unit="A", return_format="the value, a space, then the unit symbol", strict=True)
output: 75 A
